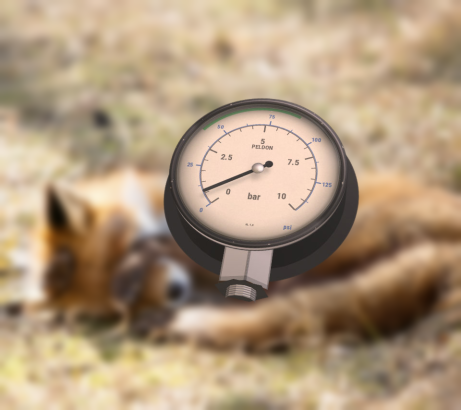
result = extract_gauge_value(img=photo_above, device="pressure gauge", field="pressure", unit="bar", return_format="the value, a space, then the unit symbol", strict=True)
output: 0.5 bar
